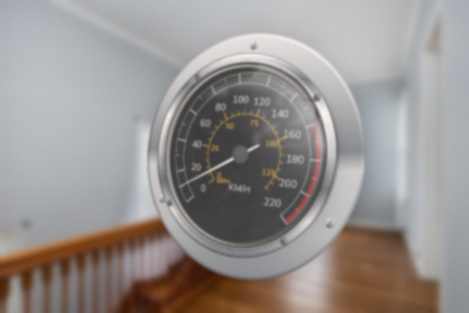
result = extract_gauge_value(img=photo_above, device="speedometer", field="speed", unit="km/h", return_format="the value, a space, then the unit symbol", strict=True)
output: 10 km/h
